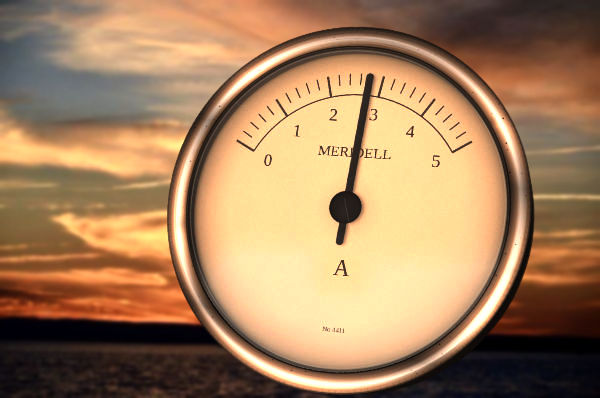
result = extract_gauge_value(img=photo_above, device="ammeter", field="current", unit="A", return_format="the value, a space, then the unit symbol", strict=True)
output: 2.8 A
